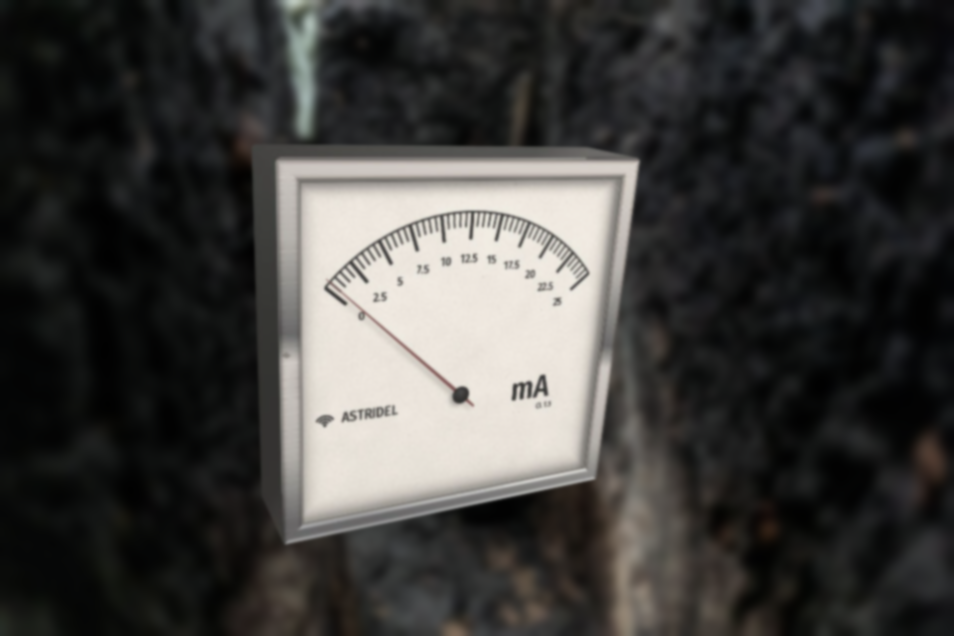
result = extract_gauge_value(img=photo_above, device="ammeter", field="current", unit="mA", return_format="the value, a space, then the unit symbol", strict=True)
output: 0.5 mA
